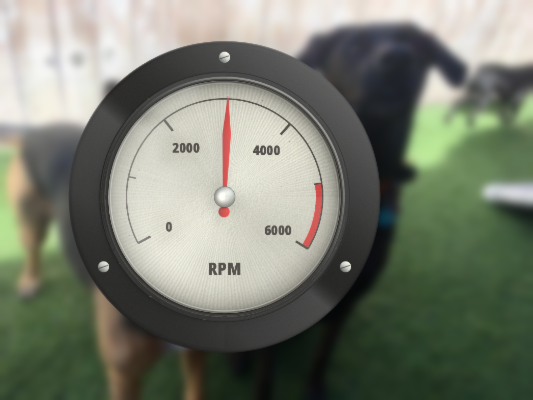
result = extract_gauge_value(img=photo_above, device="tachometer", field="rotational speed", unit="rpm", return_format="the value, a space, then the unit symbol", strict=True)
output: 3000 rpm
